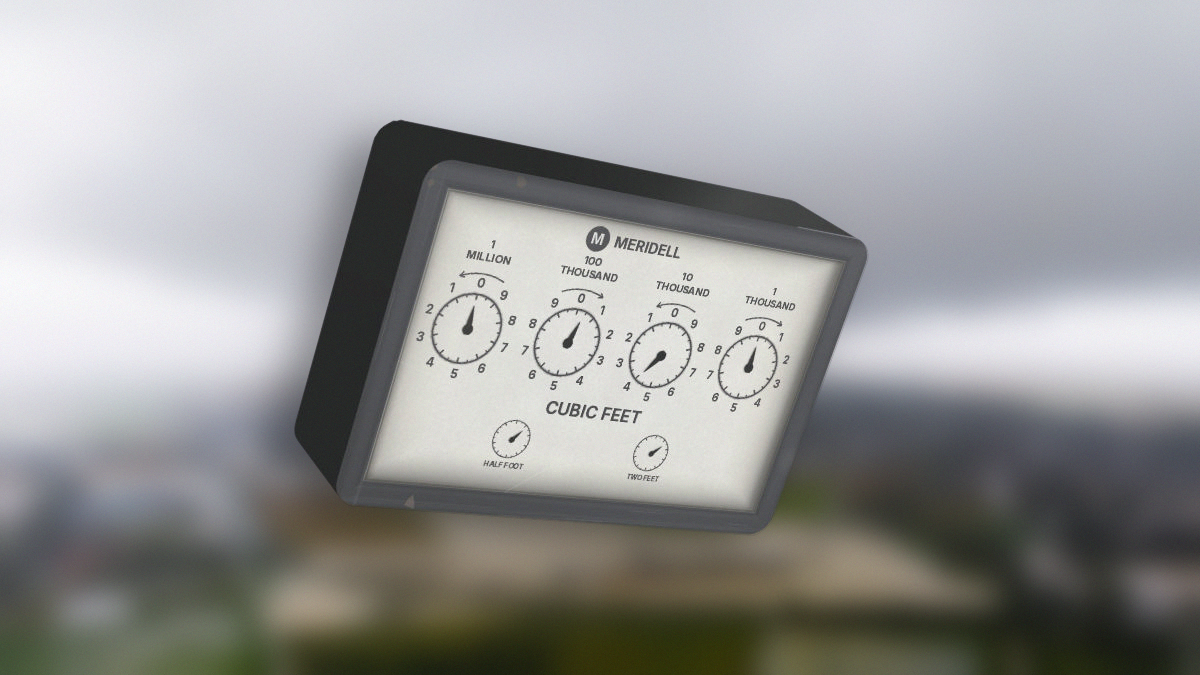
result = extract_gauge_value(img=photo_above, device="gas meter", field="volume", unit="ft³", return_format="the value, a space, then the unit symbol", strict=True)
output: 4000 ft³
